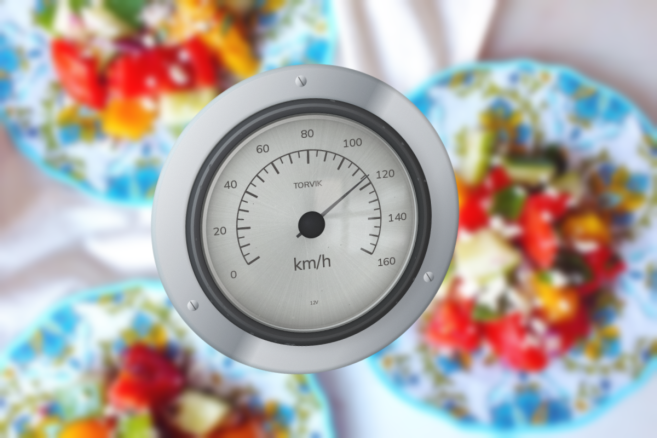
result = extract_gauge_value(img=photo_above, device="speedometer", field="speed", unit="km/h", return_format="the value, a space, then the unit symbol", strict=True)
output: 115 km/h
